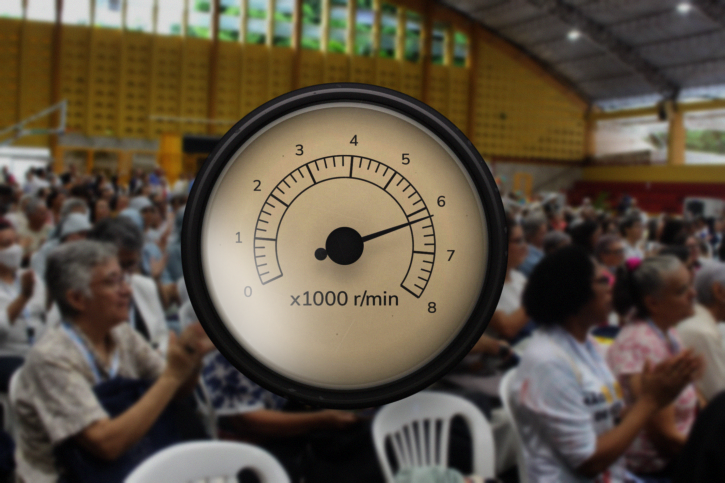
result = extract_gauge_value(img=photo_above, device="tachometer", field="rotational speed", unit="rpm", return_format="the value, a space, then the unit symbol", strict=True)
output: 6200 rpm
